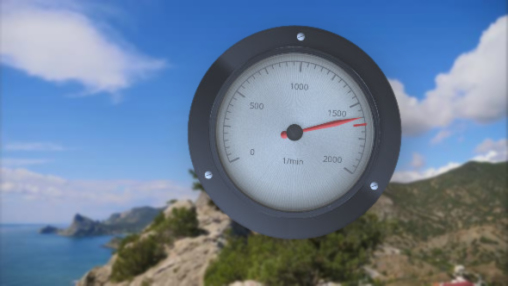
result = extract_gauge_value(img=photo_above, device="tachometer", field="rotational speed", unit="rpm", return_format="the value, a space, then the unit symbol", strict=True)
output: 1600 rpm
